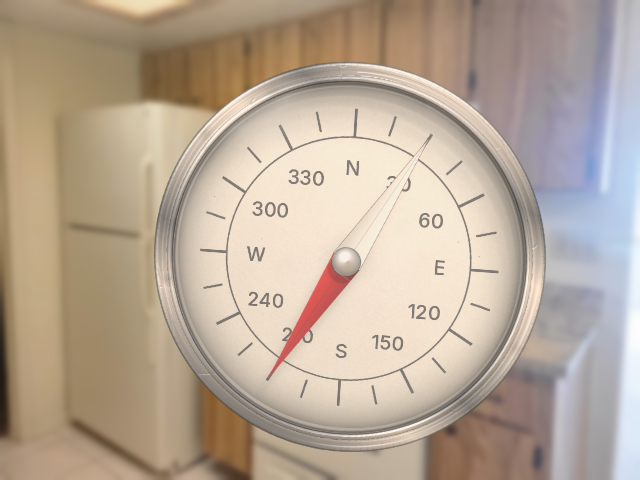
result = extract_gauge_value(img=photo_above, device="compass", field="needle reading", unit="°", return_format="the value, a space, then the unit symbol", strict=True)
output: 210 °
